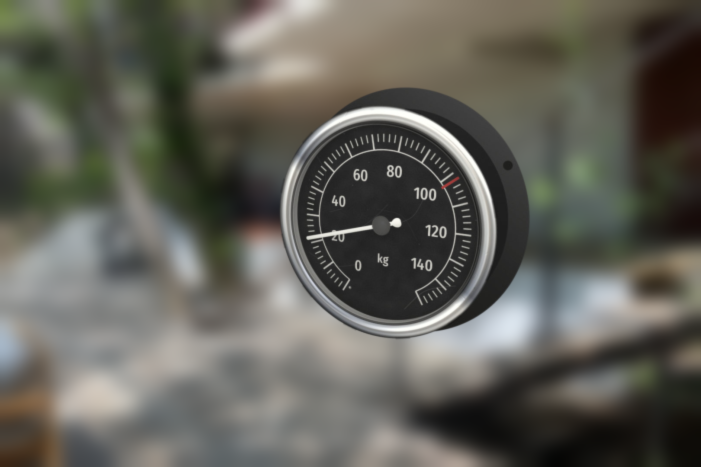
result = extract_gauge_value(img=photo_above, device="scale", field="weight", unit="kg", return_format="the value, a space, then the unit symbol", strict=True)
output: 22 kg
